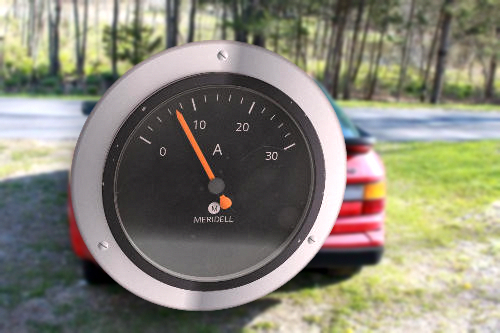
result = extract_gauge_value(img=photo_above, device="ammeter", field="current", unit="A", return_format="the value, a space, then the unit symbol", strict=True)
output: 7 A
